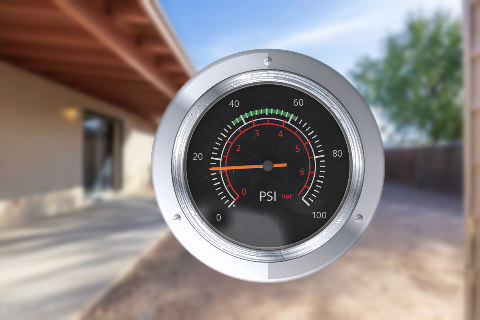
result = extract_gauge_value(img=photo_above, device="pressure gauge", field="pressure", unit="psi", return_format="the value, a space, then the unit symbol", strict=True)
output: 16 psi
